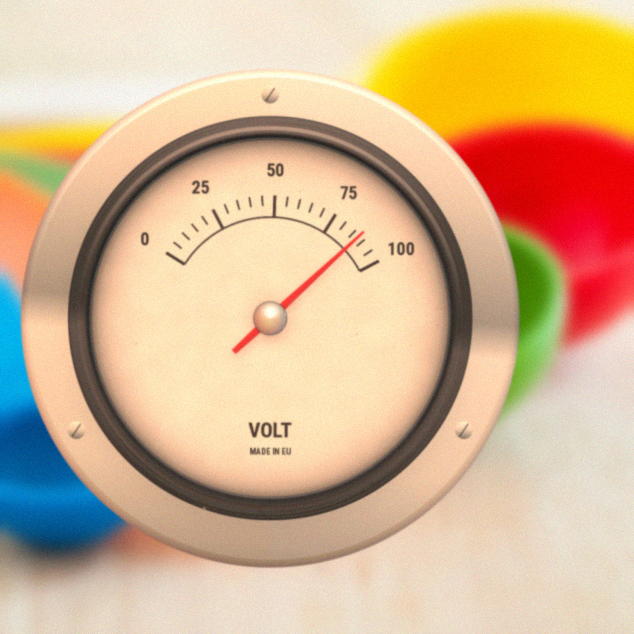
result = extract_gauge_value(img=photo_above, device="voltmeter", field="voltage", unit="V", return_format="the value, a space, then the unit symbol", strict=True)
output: 87.5 V
